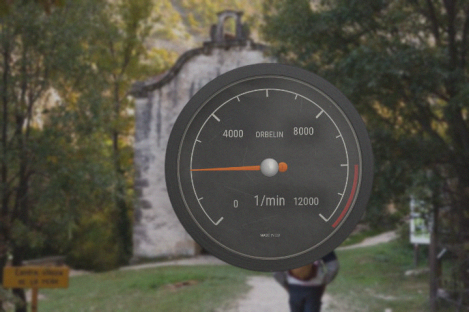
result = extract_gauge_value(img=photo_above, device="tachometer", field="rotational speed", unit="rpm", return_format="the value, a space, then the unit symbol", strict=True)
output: 2000 rpm
